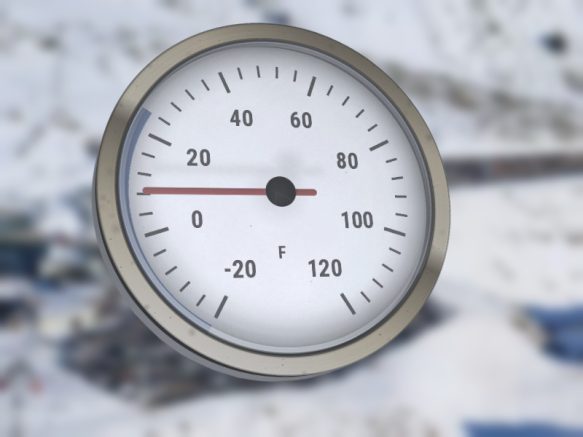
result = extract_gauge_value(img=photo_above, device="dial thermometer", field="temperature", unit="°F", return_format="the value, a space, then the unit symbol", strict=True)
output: 8 °F
